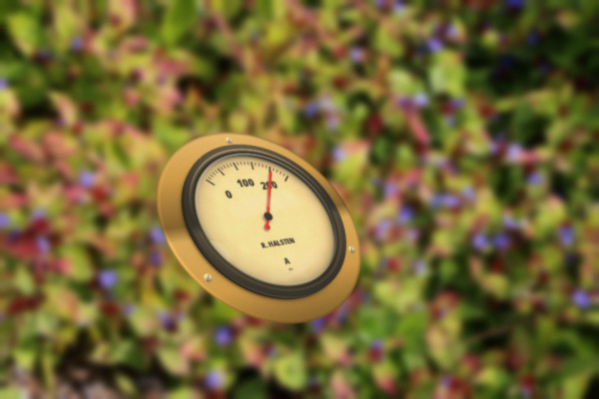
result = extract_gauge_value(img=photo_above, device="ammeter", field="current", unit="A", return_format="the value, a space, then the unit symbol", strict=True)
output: 200 A
